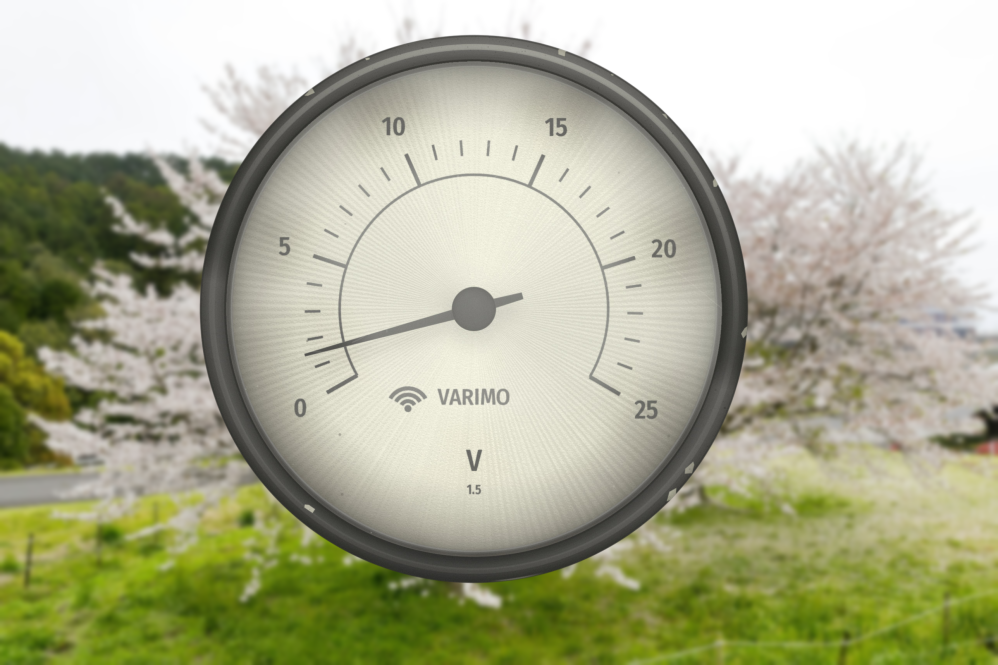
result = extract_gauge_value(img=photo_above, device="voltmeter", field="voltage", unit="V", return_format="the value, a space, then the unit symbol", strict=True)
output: 1.5 V
